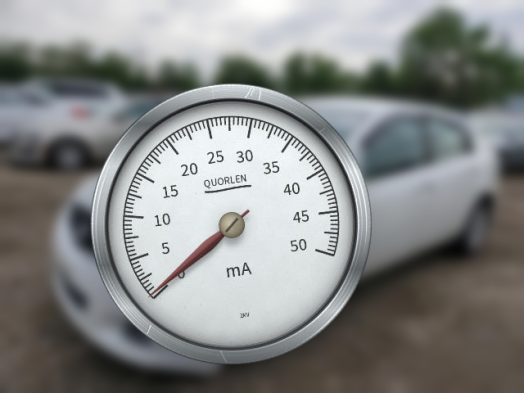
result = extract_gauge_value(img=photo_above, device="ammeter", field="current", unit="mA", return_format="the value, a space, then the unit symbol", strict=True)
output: 0.5 mA
